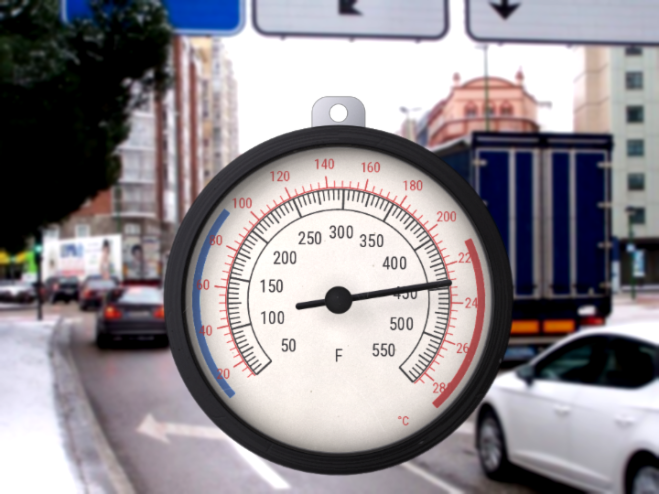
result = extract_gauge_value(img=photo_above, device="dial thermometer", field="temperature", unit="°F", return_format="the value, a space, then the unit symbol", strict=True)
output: 445 °F
